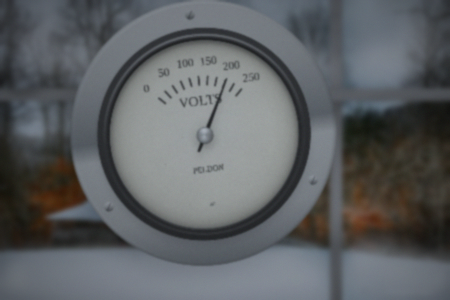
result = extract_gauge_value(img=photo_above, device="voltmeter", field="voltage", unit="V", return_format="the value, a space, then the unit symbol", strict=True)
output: 200 V
